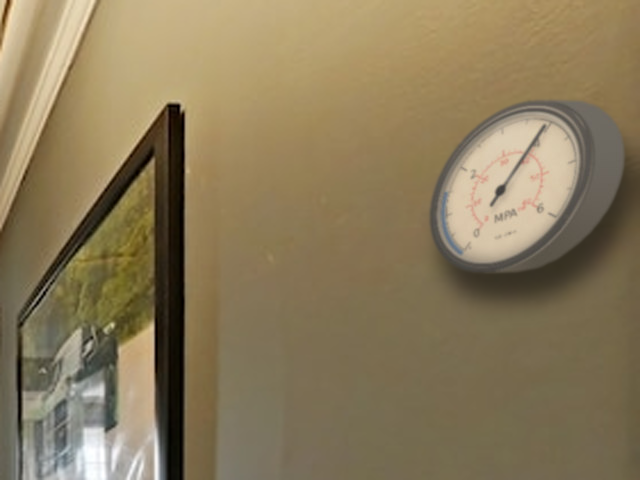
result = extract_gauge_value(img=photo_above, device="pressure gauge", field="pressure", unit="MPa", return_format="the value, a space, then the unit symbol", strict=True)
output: 4 MPa
